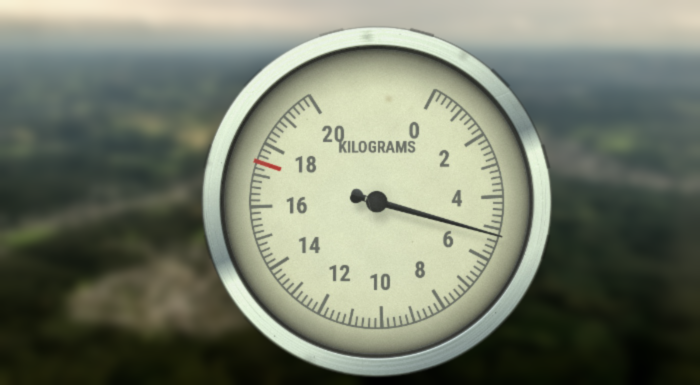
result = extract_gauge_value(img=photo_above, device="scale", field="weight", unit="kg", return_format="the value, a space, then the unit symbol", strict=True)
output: 5.2 kg
